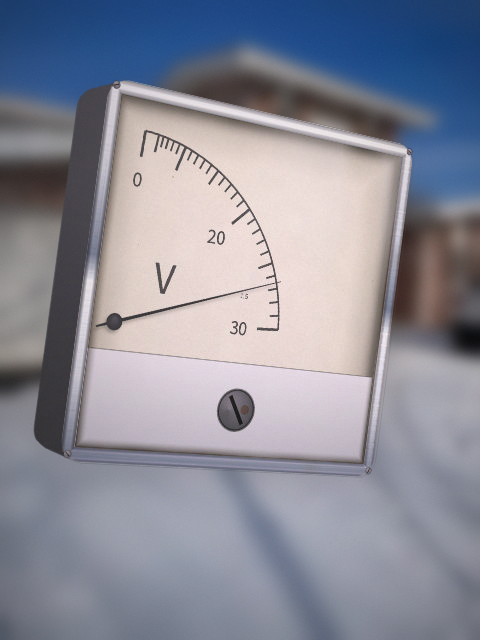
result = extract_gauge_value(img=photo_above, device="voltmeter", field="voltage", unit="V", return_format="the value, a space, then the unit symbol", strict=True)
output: 26.5 V
